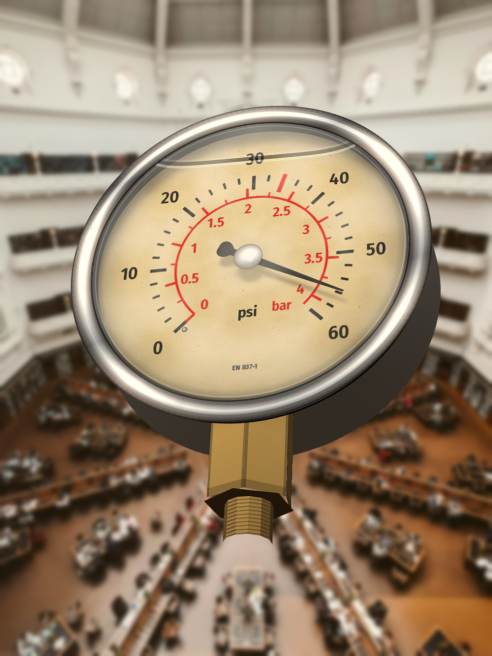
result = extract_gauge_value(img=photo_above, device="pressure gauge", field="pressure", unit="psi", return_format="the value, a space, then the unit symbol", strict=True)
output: 56 psi
